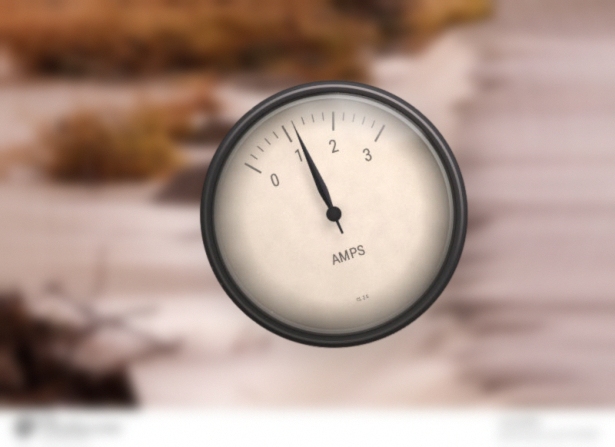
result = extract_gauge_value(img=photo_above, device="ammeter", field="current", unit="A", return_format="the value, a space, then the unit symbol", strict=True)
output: 1.2 A
